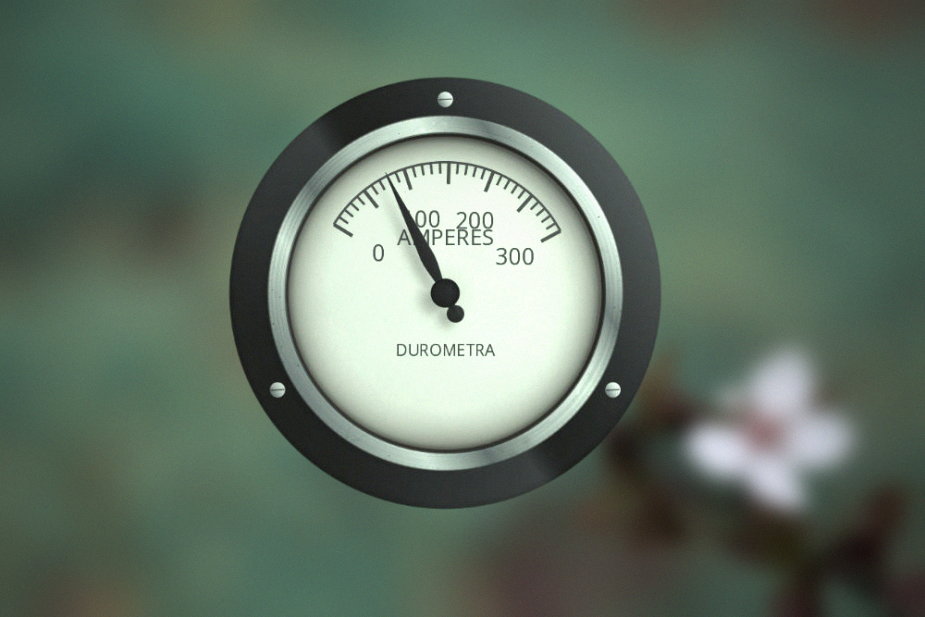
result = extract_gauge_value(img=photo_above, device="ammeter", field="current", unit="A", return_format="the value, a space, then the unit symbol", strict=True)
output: 80 A
